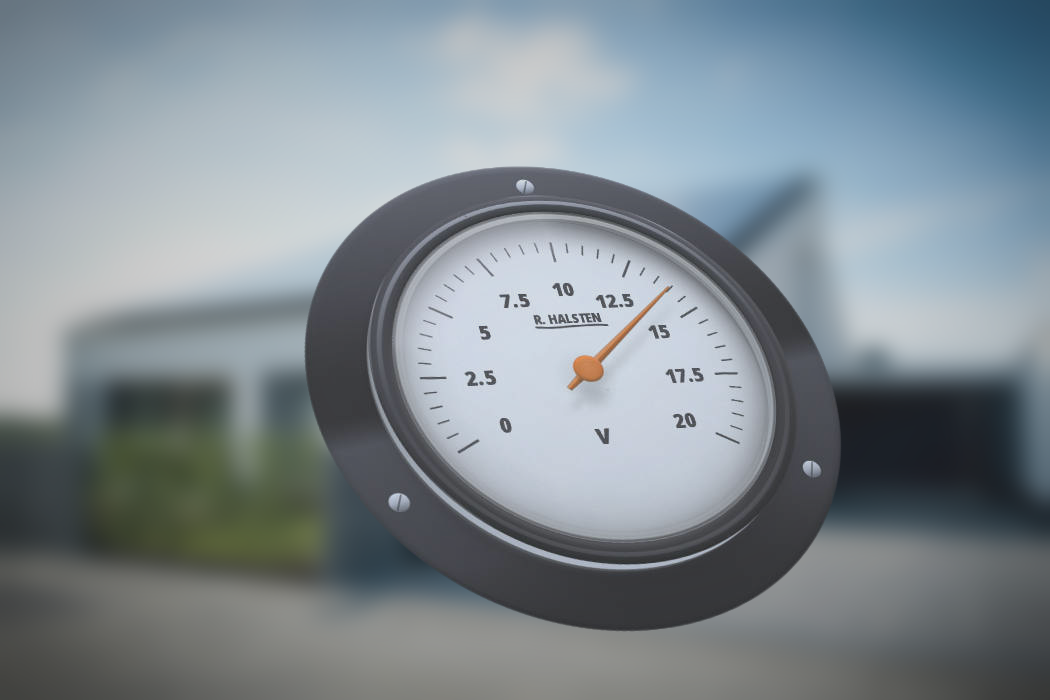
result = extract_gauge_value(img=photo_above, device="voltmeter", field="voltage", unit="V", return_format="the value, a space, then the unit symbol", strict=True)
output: 14 V
